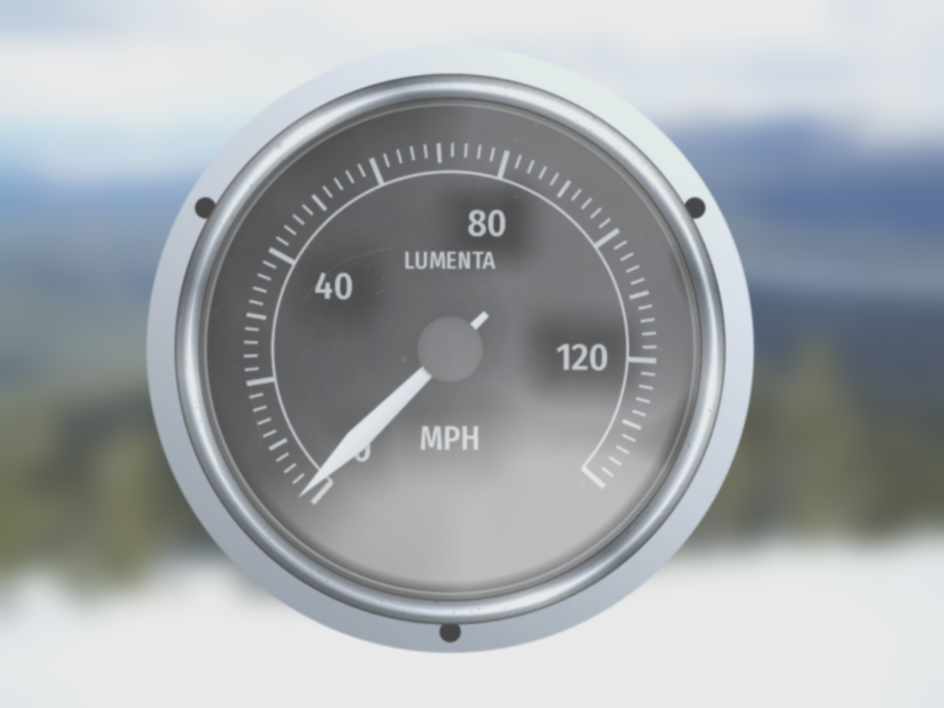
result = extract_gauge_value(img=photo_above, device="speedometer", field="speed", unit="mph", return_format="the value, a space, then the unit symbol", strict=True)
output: 2 mph
